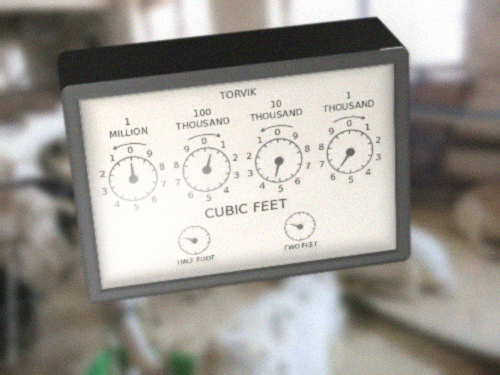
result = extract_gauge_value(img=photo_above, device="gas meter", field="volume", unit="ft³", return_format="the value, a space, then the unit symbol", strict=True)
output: 4600 ft³
